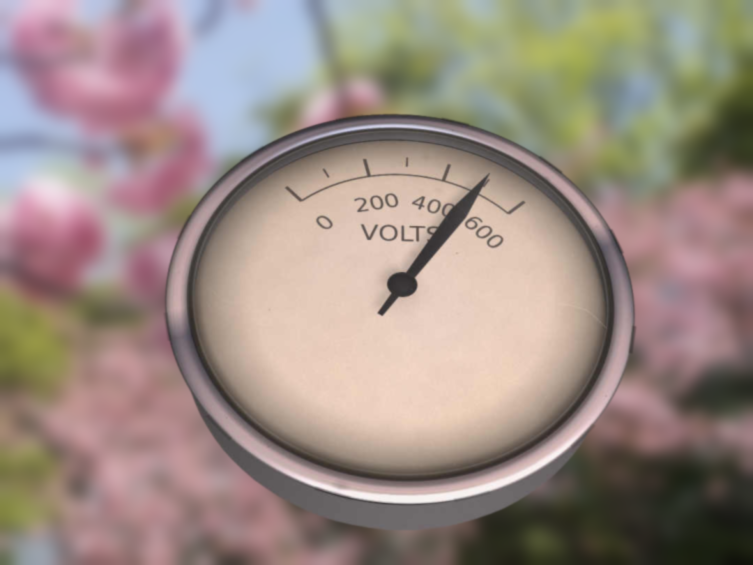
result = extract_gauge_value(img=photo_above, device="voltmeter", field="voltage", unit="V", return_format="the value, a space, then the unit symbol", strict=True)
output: 500 V
